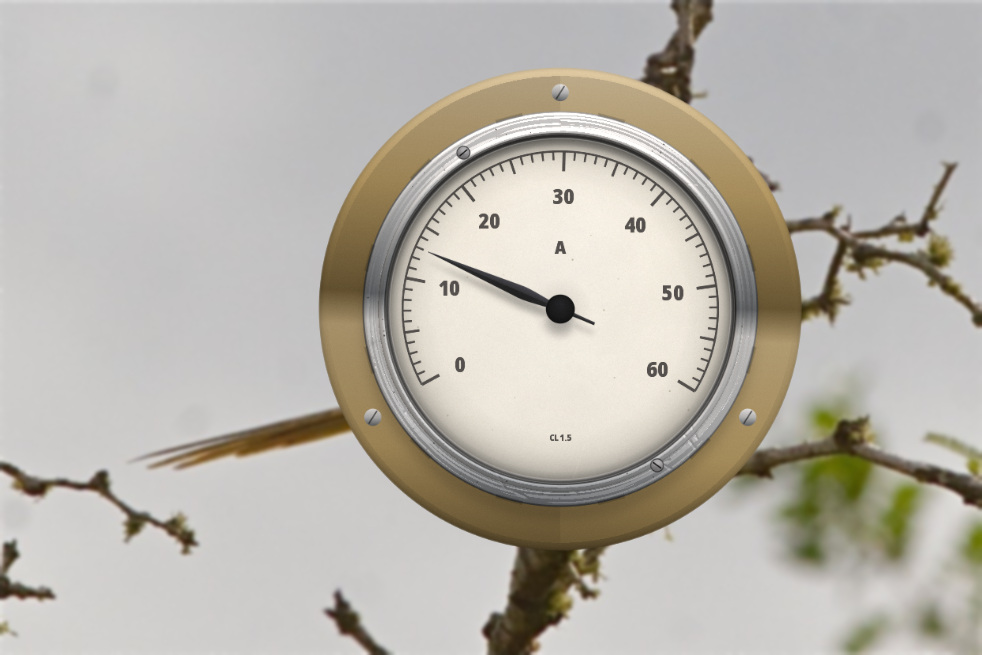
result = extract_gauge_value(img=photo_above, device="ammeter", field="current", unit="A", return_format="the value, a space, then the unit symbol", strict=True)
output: 13 A
